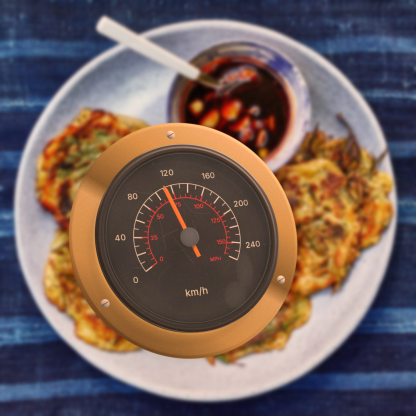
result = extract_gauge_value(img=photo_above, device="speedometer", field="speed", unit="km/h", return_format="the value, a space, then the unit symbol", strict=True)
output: 110 km/h
